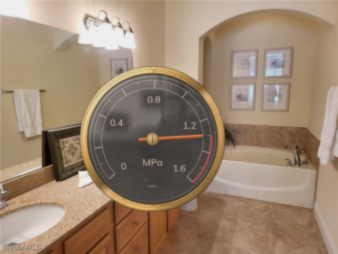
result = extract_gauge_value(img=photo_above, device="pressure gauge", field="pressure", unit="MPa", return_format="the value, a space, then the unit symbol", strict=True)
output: 1.3 MPa
